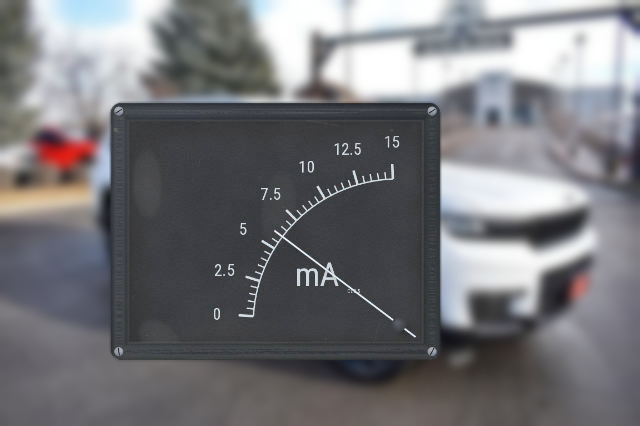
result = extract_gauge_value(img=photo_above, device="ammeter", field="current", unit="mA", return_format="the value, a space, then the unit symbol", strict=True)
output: 6 mA
